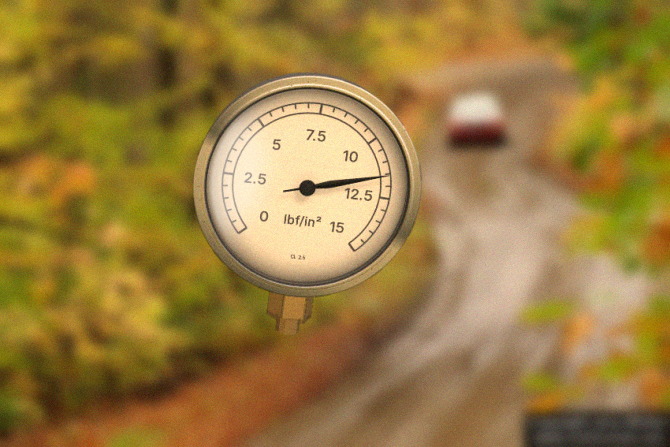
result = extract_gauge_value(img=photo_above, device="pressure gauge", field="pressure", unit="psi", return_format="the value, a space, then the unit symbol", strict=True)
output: 11.5 psi
